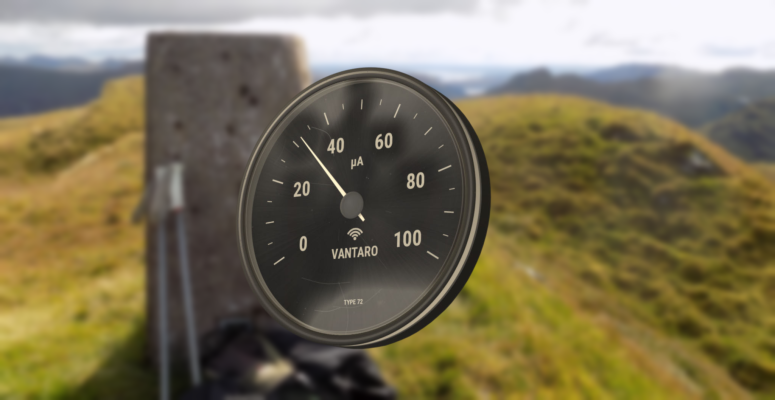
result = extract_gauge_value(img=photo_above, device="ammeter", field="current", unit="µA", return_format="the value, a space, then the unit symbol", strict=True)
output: 32.5 µA
